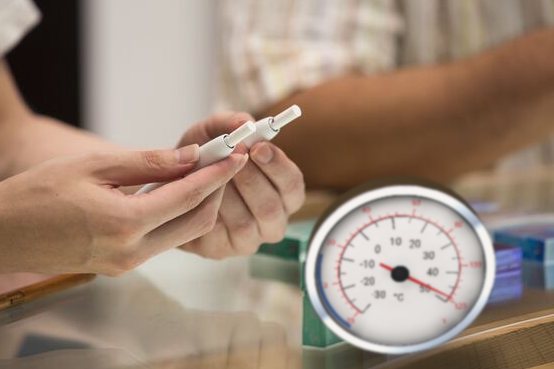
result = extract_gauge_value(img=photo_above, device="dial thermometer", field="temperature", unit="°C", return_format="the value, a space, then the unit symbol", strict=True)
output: 47.5 °C
